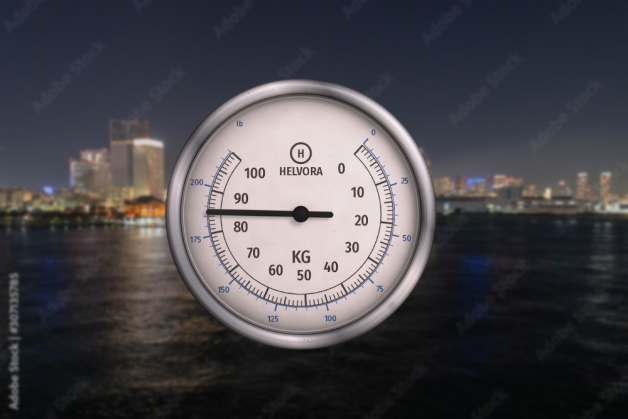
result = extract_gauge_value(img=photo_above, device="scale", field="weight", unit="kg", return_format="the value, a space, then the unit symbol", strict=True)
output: 85 kg
